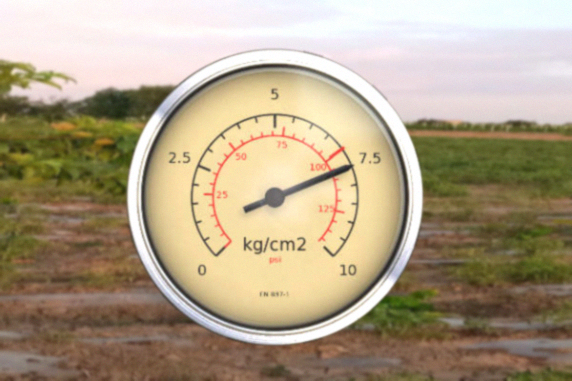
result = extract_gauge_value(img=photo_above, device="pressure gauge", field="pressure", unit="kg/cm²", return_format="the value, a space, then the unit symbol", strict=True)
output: 7.5 kg/cm²
